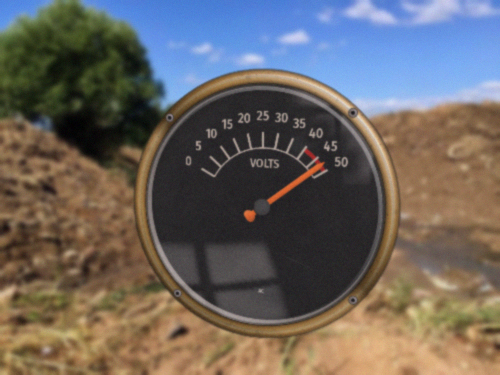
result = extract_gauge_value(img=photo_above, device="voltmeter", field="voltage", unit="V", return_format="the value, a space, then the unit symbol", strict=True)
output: 47.5 V
